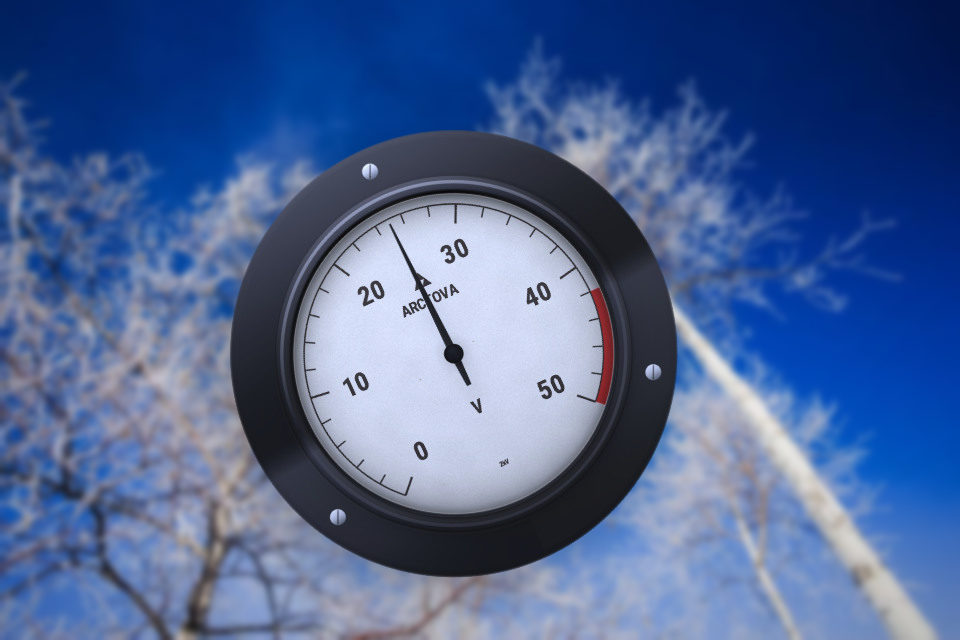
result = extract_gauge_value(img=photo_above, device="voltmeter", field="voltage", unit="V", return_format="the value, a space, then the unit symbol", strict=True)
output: 25 V
